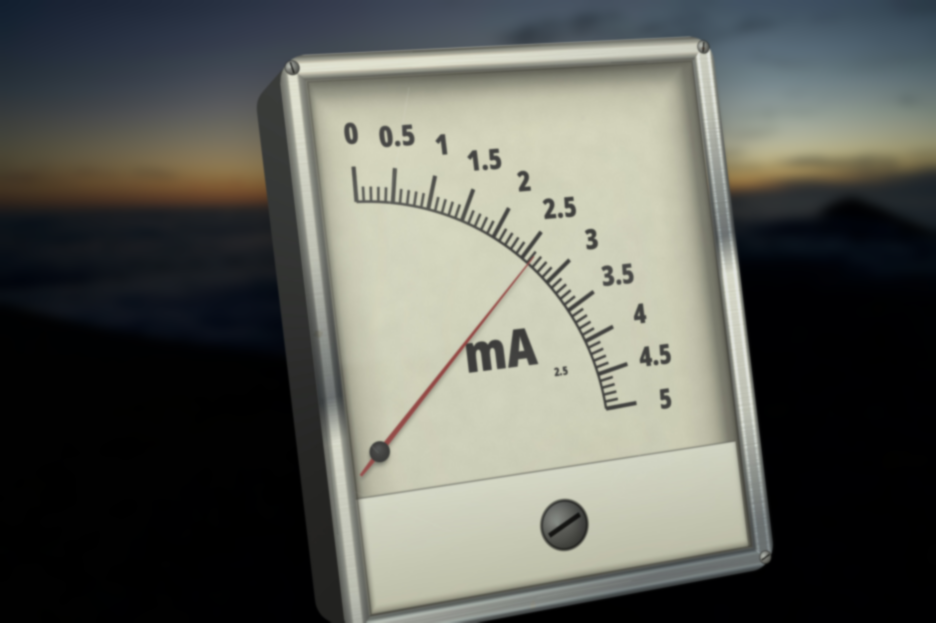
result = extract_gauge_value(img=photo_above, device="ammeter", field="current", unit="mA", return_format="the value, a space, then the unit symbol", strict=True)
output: 2.6 mA
